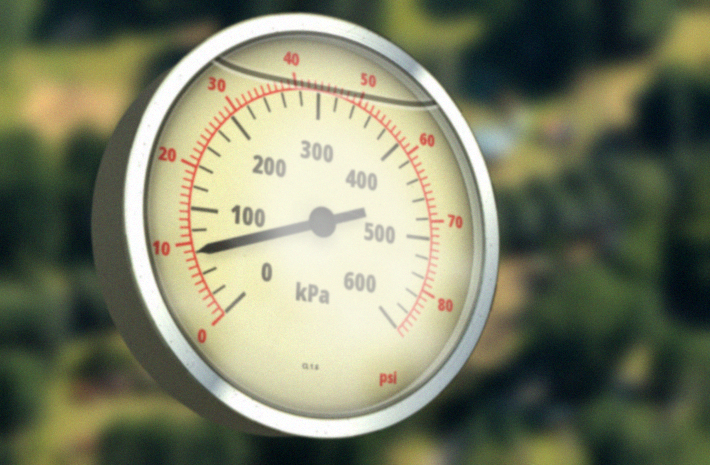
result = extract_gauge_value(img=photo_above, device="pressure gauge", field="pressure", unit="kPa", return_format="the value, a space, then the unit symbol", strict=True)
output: 60 kPa
